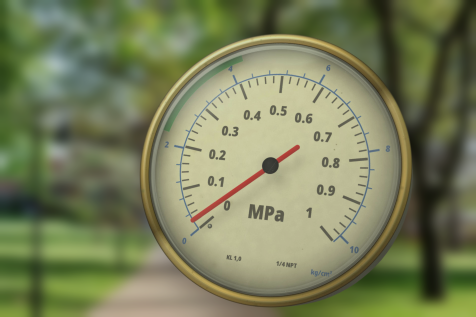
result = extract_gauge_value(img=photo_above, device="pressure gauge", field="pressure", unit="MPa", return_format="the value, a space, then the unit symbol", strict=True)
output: 0.02 MPa
